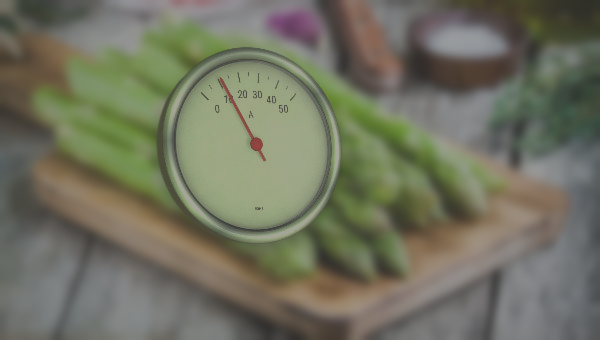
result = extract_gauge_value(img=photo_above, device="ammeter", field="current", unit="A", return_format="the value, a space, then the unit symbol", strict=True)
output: 10 A
